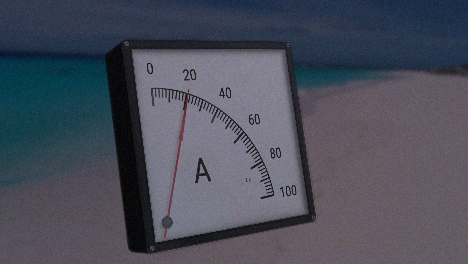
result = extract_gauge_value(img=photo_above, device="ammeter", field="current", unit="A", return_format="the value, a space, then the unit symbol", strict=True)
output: 20 A
